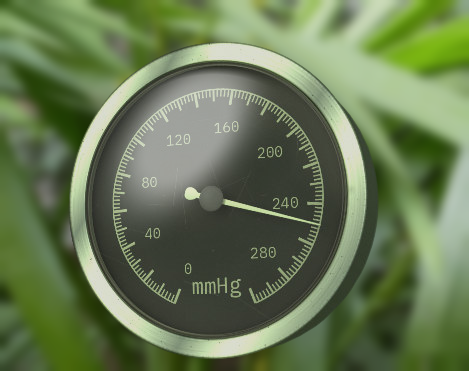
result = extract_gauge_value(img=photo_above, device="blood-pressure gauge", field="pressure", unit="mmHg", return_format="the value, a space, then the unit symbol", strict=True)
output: 250 mmHg
